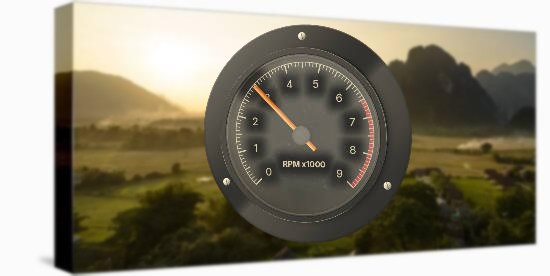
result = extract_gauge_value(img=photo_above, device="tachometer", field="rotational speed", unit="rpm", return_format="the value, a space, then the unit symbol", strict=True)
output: 3000 rpm
